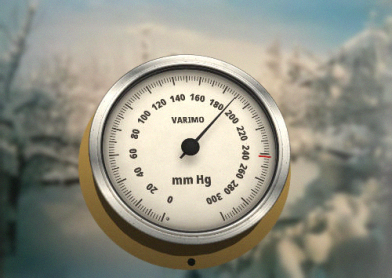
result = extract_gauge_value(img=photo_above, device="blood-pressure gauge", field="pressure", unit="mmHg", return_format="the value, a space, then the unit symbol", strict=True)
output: 190 mmHg
